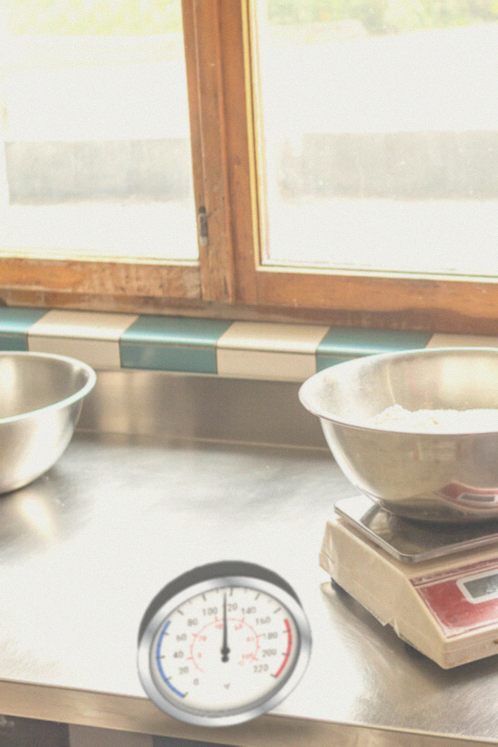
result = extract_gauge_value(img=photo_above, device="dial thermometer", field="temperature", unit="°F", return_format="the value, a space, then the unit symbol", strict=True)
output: 115 °F
